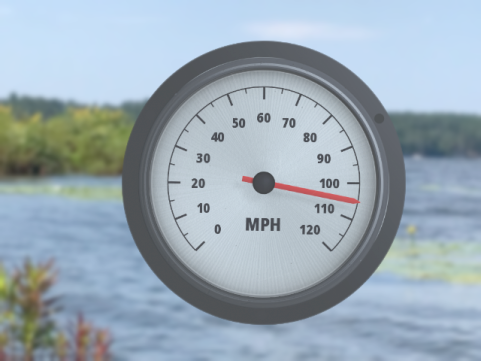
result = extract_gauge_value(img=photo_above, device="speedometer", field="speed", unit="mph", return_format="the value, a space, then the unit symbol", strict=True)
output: 105 mph
